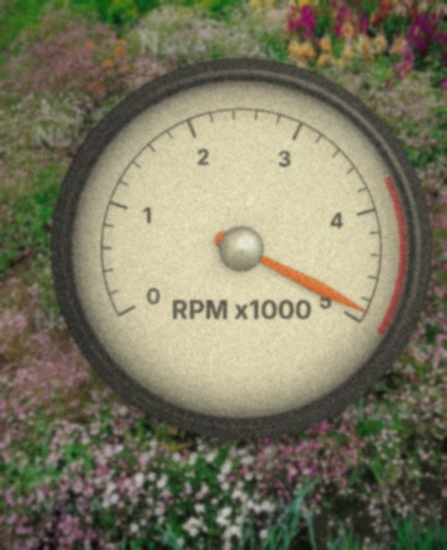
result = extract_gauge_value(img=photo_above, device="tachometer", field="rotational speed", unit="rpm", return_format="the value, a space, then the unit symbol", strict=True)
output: 4900 rpm
